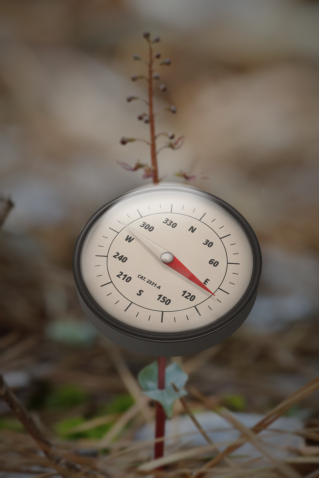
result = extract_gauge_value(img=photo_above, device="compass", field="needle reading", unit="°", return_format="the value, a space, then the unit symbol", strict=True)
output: 100 °
